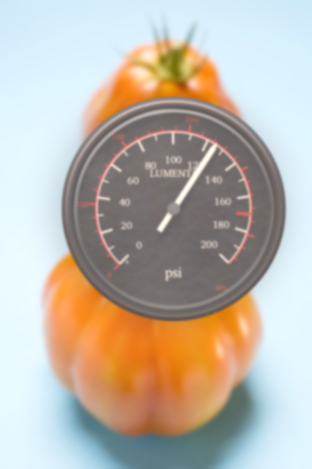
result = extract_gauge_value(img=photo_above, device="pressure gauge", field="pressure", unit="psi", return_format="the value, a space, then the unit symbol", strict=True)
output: 125 psi
